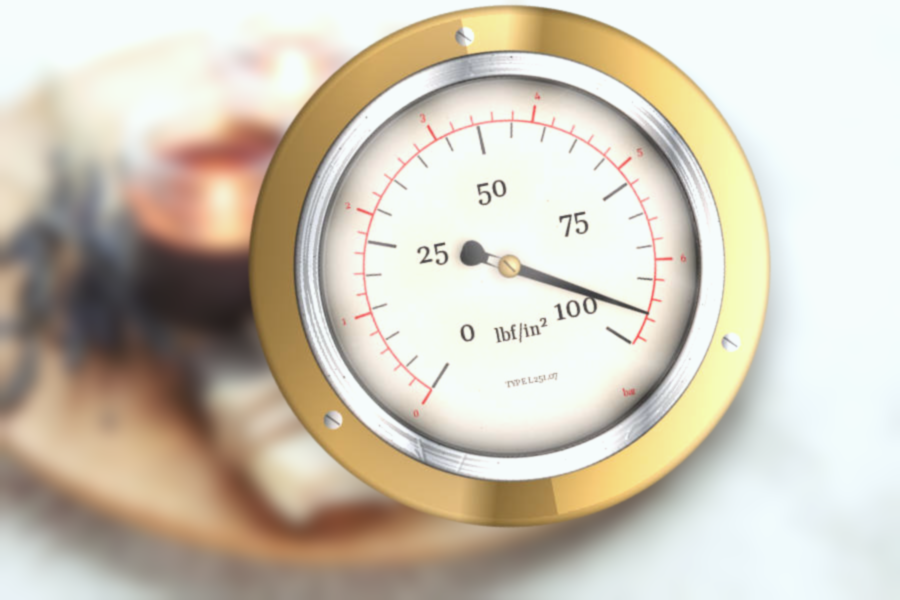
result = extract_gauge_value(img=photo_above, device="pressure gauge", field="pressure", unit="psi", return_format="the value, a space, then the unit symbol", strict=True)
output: 95 psi
